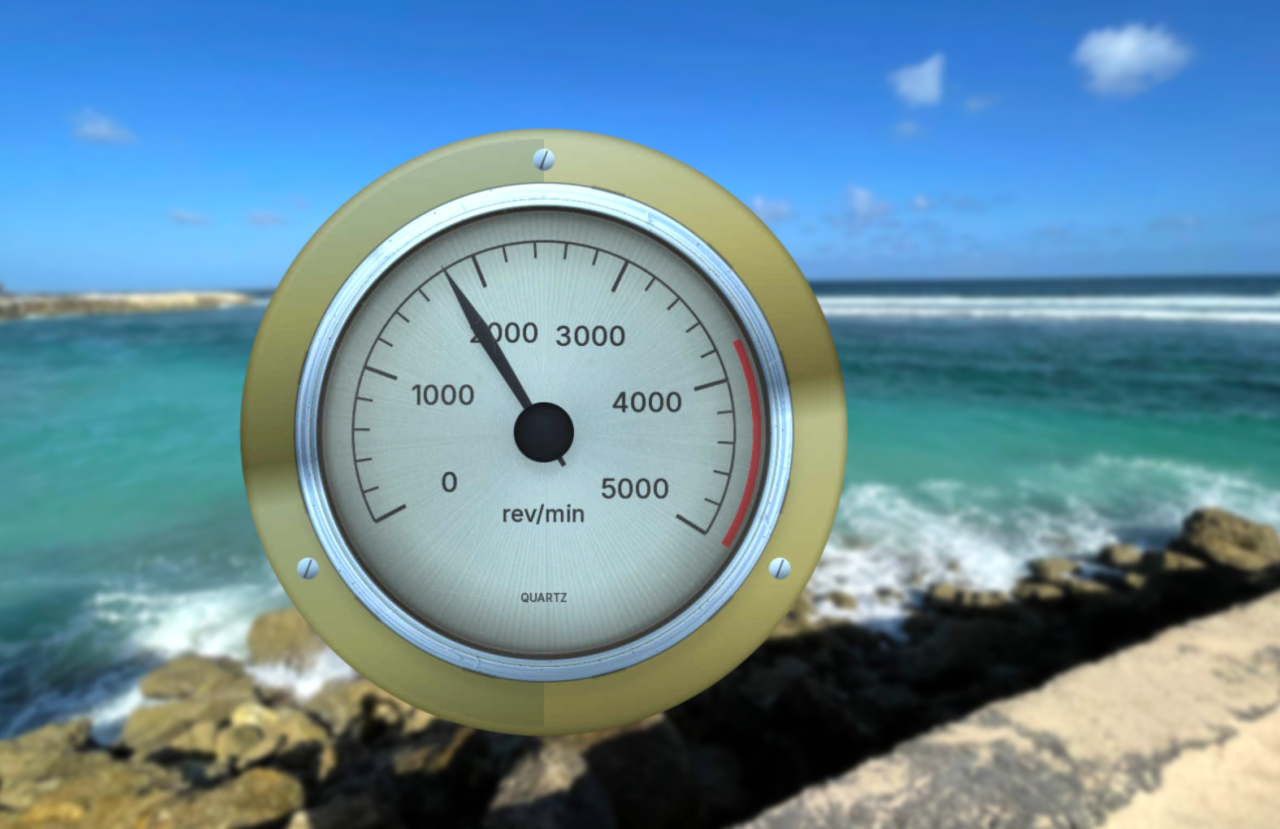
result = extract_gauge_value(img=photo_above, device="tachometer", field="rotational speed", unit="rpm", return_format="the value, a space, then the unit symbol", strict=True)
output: 1800 rpm
